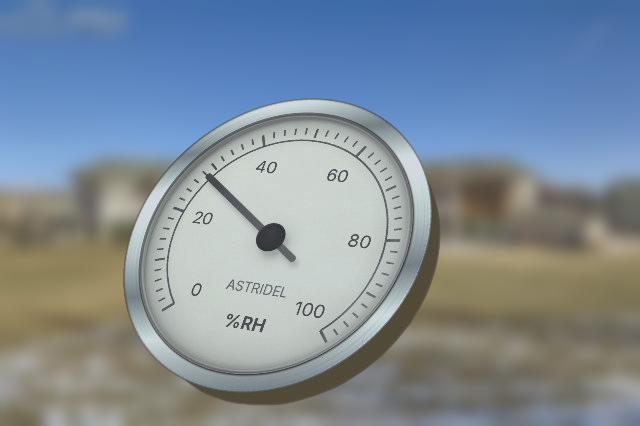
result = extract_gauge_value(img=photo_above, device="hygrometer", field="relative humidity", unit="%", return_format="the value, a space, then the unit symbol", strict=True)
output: 28 %
